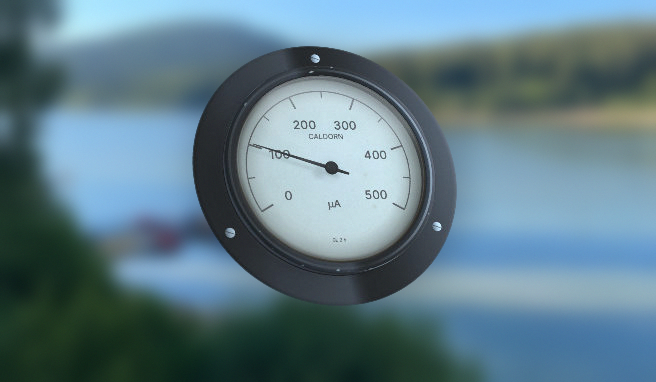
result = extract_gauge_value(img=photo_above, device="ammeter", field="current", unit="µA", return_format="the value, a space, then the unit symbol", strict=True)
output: 100 µA
